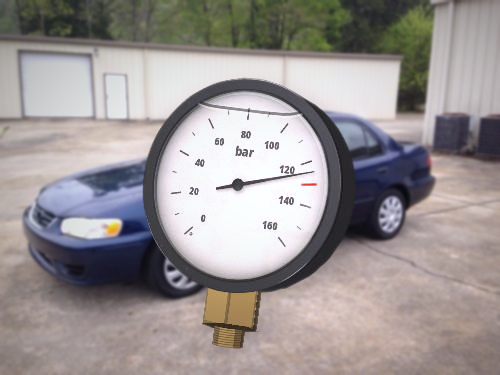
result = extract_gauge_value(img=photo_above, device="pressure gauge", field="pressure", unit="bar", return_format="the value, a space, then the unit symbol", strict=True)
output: 125 bar
